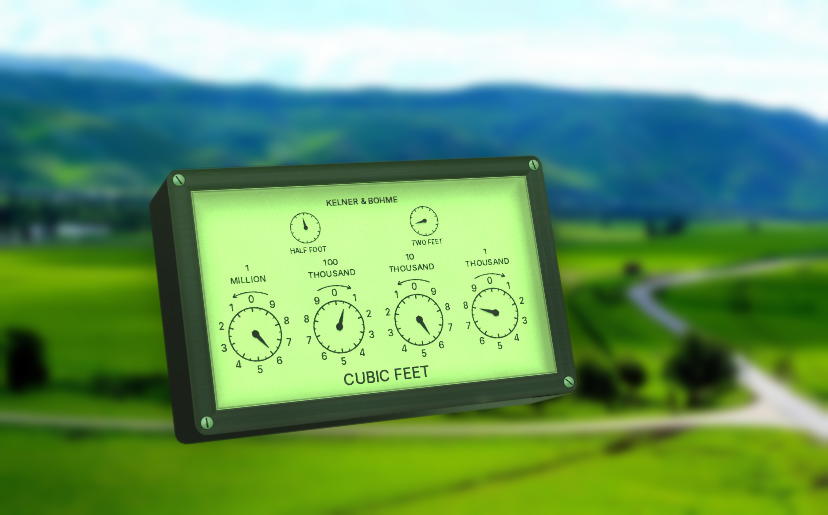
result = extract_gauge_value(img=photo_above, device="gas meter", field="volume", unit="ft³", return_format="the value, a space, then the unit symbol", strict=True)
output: 605800 ft³
